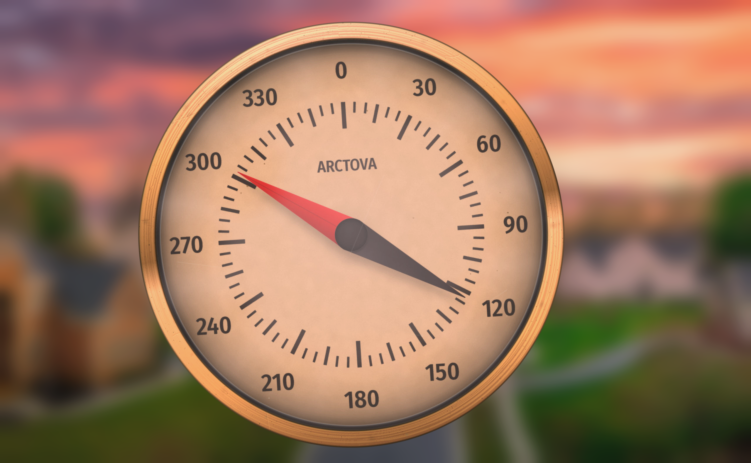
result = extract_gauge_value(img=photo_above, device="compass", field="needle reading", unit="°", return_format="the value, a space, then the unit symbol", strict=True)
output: 302.5 °
